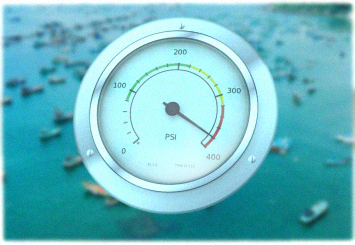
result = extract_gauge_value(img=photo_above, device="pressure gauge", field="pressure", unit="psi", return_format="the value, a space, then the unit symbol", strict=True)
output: 380 psi
